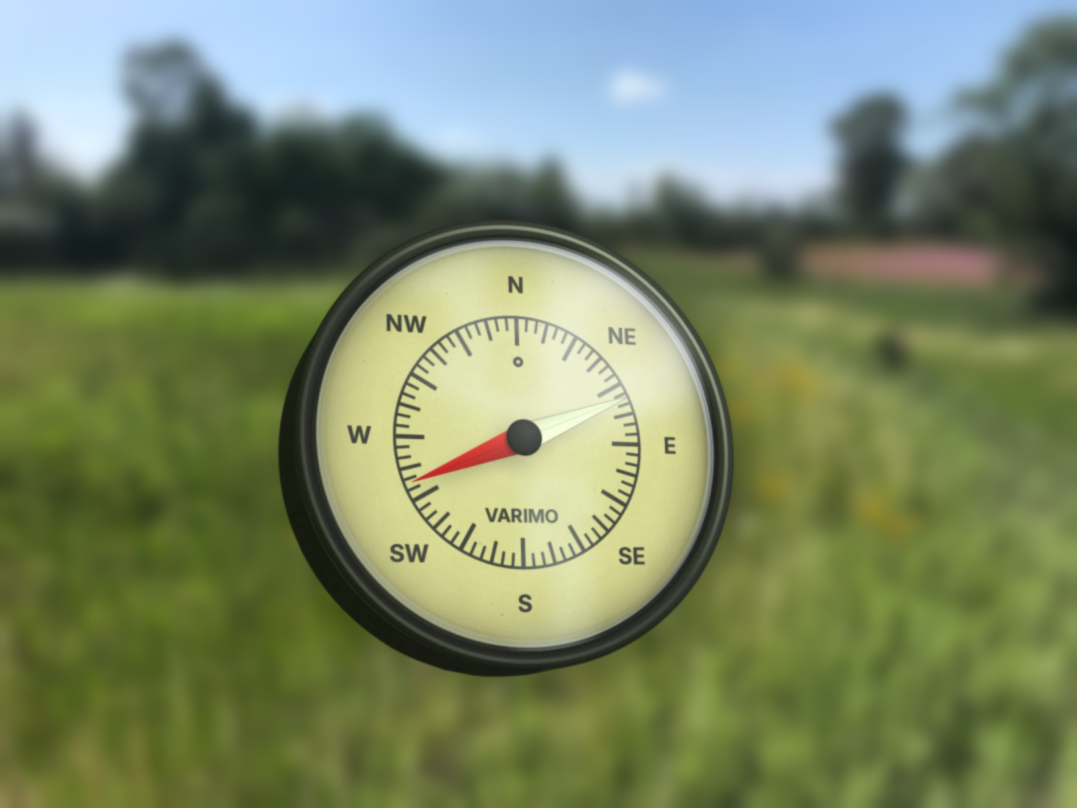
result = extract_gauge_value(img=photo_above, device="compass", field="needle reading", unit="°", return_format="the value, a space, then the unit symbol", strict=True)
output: 247.5 °
